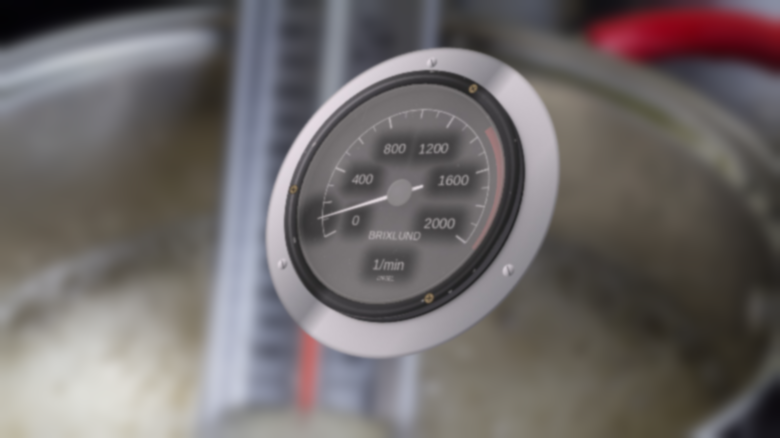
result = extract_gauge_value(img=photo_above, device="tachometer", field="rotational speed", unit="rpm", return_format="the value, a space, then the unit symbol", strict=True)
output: 100 rpm
